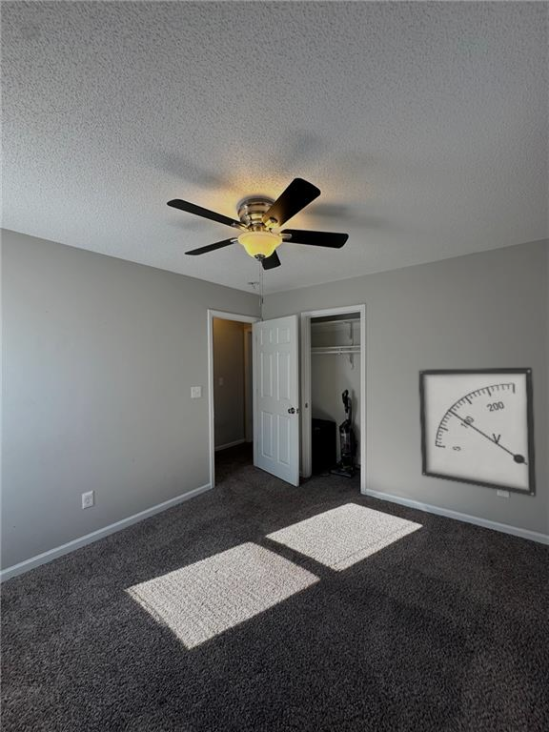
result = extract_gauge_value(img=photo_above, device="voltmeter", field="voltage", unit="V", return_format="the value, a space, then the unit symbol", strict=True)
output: 100 V
